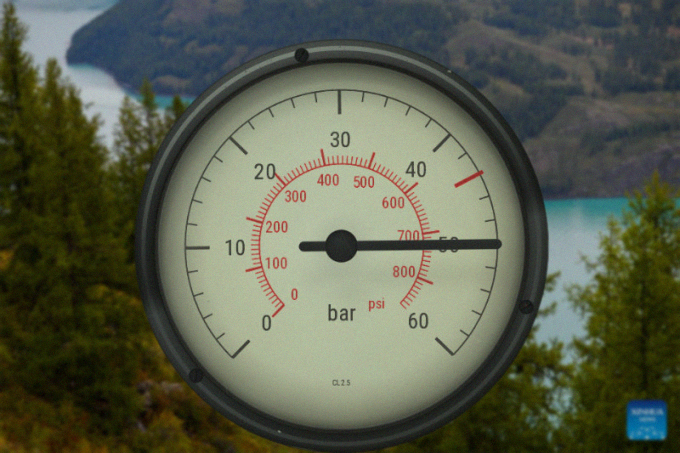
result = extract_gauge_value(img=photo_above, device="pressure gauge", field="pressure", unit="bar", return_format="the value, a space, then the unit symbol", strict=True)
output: 50 bar
